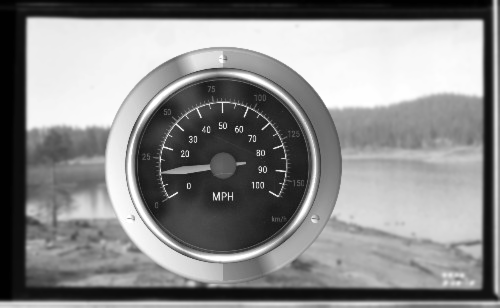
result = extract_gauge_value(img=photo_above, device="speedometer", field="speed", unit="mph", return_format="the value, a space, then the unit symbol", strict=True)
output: 10 mph
